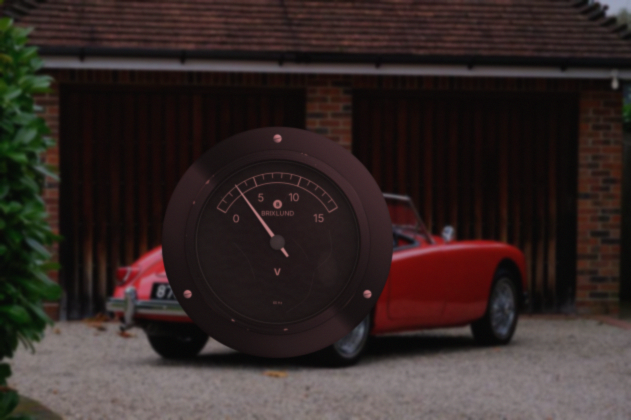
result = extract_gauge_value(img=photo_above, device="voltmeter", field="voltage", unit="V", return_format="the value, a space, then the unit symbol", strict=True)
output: 3 V
